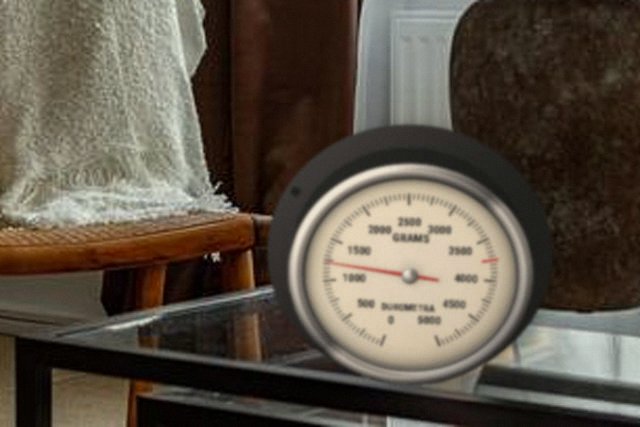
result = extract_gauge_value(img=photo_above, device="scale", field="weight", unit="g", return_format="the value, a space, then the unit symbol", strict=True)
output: 1250 g
